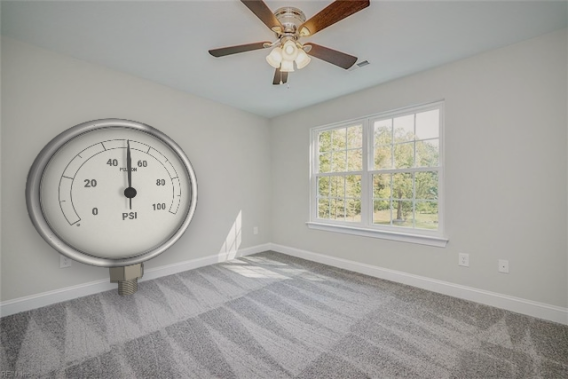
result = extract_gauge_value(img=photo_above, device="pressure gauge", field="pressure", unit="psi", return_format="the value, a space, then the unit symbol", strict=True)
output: 50 psi
